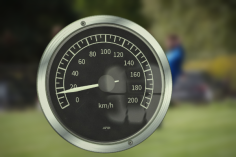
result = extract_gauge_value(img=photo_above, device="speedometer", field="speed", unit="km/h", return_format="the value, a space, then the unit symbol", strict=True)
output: 15 km/h
